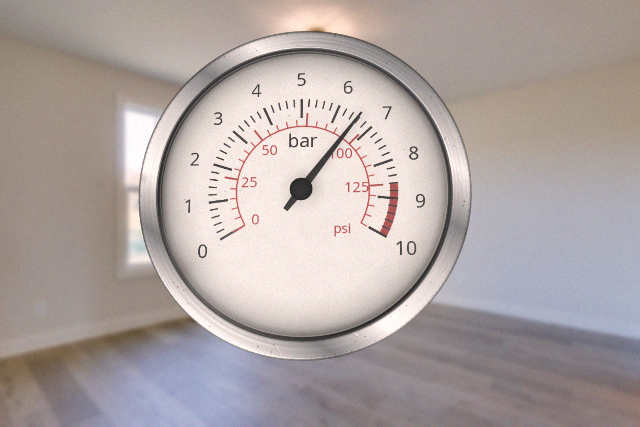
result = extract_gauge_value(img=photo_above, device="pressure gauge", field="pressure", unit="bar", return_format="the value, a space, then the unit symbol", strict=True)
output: 6.6 bar
